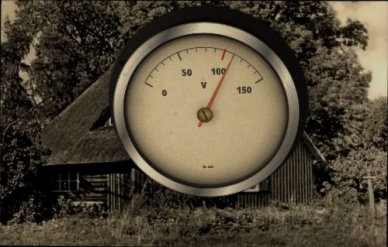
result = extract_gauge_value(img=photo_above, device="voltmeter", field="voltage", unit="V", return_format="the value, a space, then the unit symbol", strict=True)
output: 110 V
